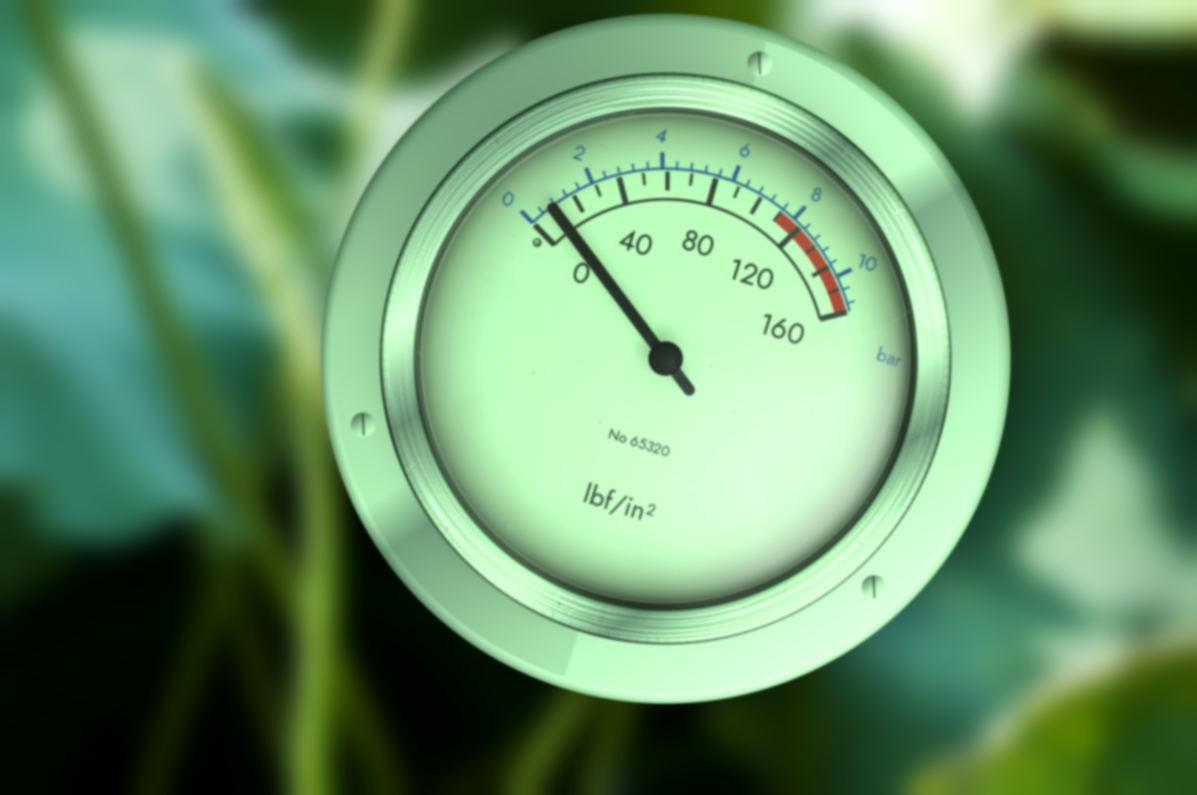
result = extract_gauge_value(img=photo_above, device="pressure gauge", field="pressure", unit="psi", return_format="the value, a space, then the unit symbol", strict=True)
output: 10 psi
